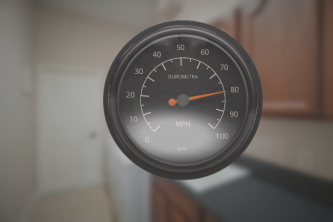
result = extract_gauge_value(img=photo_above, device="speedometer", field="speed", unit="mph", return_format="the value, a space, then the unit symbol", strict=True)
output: 80 mph
